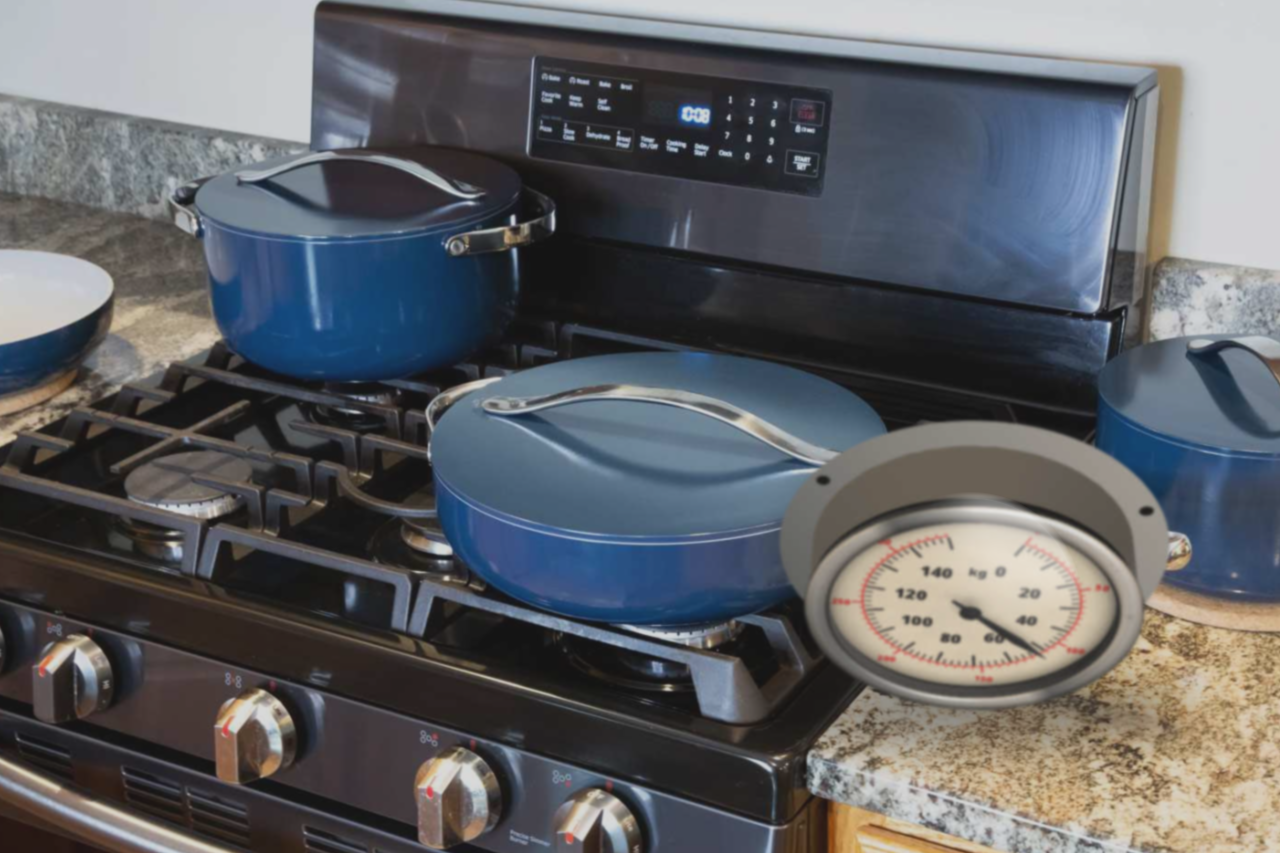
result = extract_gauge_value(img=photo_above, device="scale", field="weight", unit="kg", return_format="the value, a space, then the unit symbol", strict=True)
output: 50 kg
